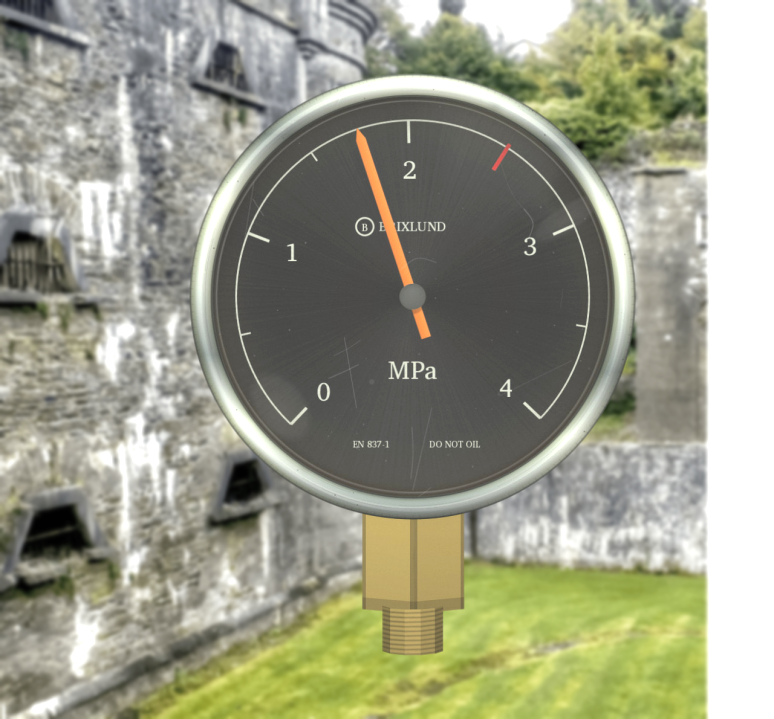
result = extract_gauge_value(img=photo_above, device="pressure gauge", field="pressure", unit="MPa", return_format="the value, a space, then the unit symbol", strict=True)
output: 1.75 MPa
